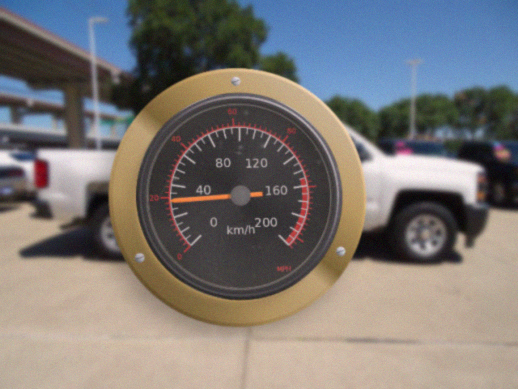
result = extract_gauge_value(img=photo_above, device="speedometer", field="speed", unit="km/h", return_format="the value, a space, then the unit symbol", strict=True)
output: 30 km/h
